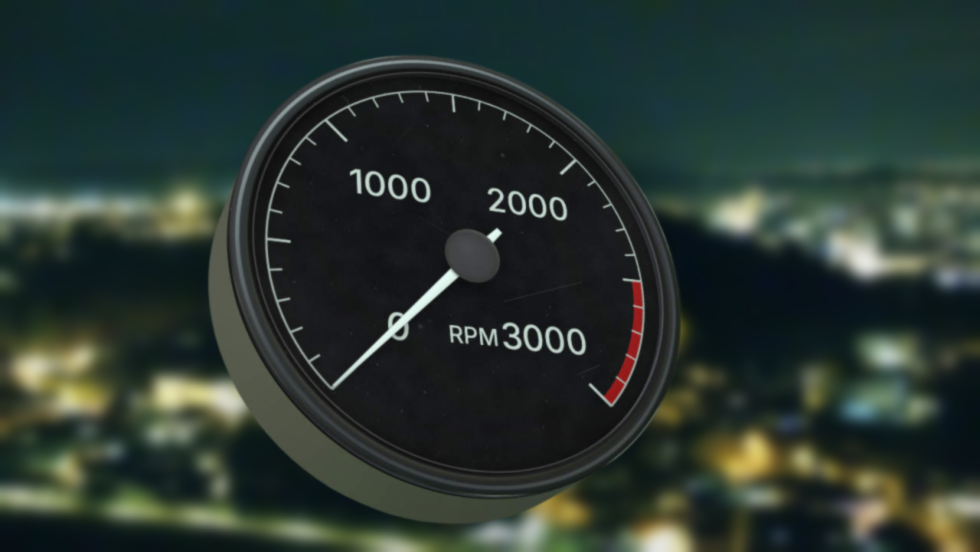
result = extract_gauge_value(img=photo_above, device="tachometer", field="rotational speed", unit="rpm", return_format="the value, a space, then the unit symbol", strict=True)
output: 0 rpm
